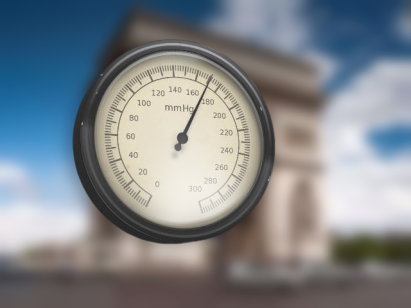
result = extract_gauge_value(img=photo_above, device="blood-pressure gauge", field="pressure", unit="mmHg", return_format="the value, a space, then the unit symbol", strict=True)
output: 170 mmHg
